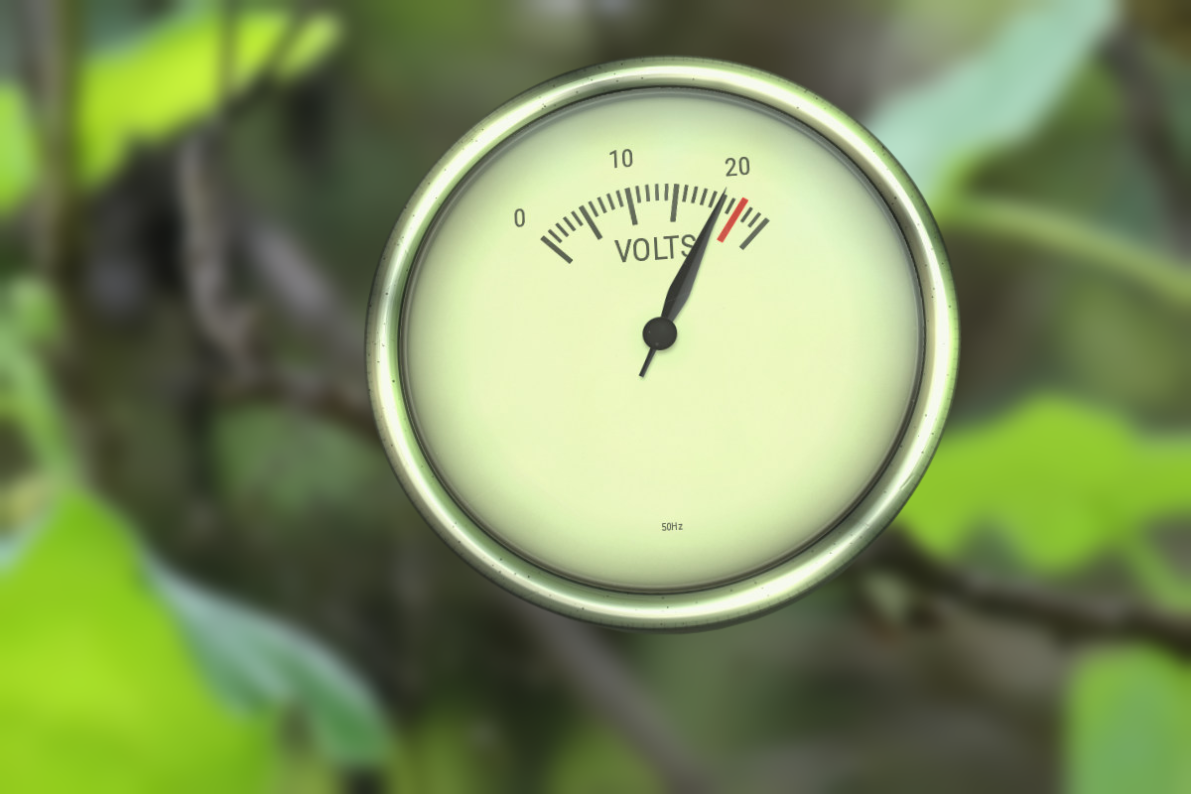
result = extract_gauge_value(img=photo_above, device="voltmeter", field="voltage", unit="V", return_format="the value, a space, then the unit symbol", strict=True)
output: 20 V
